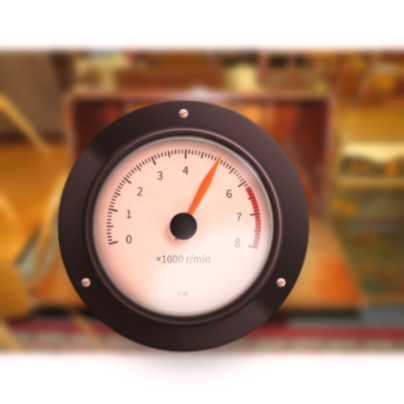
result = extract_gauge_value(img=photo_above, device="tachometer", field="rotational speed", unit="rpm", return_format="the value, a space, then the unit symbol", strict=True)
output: 5000 rpm
